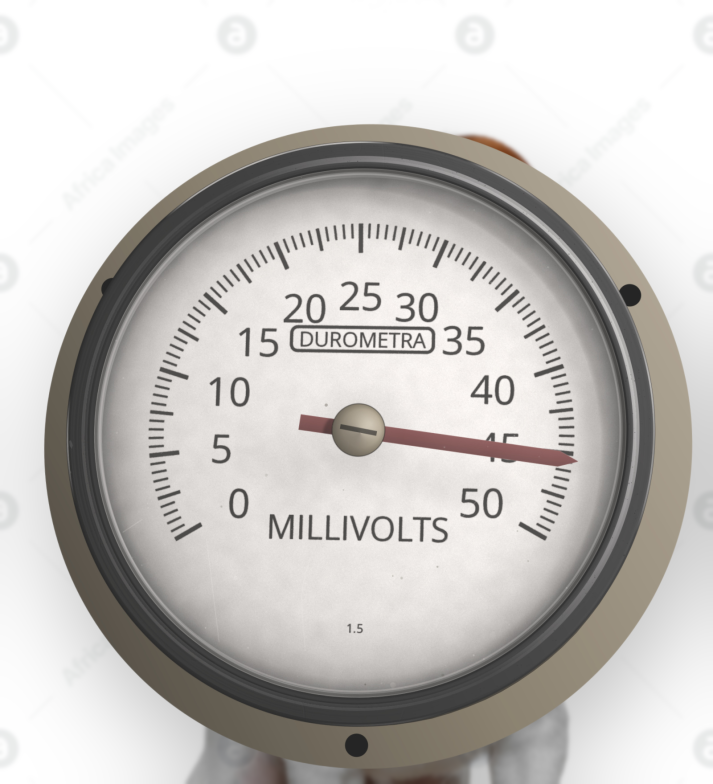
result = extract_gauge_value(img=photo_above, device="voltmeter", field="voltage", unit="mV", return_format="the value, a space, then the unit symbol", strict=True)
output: 45.5 mV
